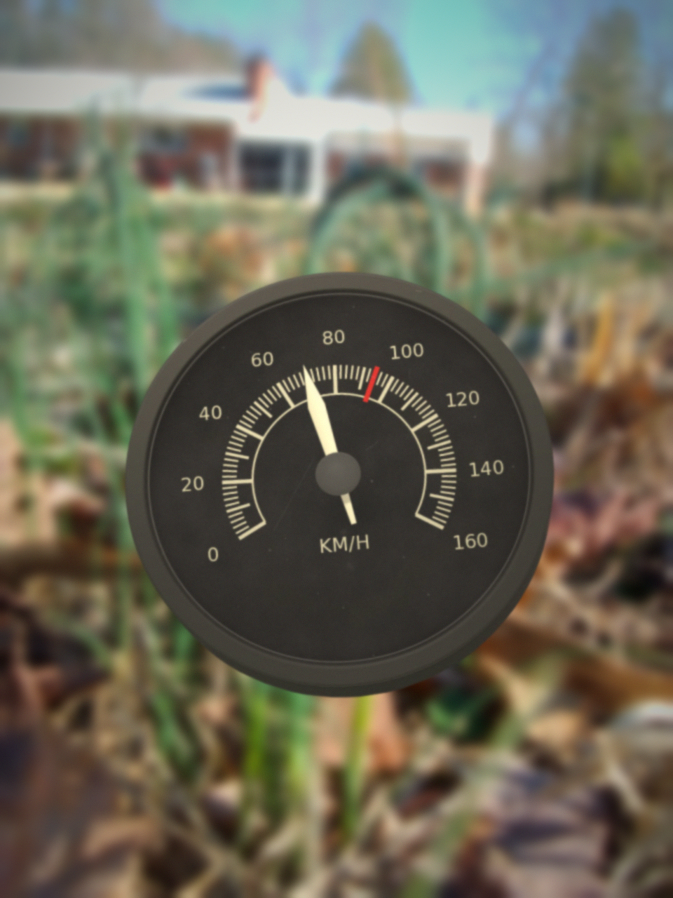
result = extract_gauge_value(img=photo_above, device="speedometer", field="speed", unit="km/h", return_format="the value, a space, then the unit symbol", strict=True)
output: 70 km/h
